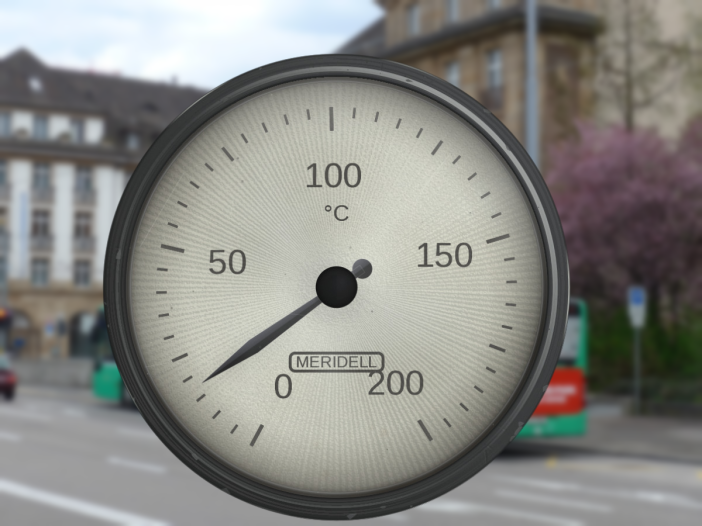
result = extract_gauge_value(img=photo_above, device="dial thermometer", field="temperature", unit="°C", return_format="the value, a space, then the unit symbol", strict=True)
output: 17.5 °C
